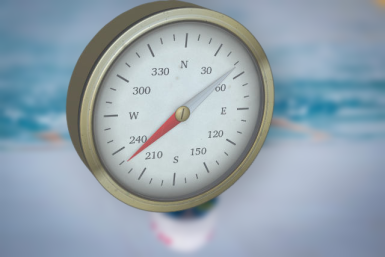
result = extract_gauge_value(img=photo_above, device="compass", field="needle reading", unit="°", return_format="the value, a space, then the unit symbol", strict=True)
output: 230 °
